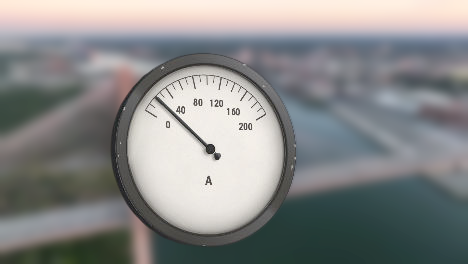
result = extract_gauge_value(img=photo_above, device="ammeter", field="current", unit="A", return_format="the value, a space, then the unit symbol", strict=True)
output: 20 A
